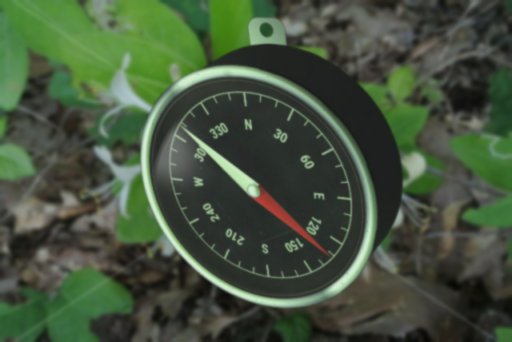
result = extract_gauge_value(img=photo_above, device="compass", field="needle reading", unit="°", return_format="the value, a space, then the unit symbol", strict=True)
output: 130 °
